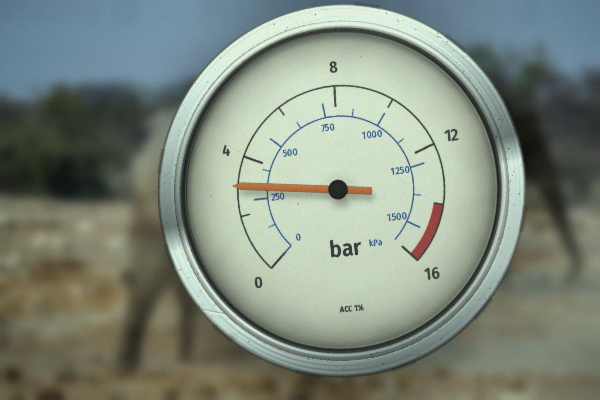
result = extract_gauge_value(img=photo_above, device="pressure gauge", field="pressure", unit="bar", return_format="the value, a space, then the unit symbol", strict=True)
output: 3 bar
